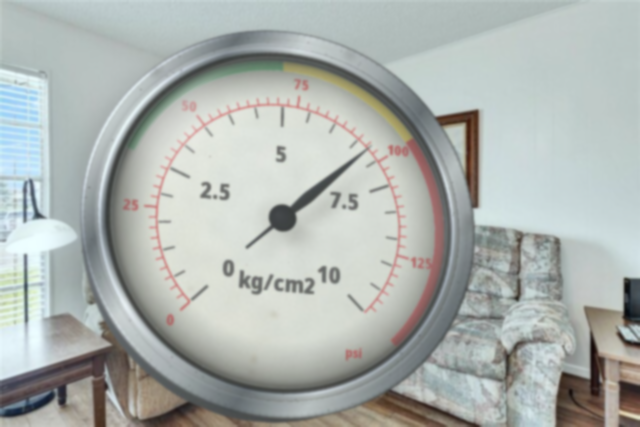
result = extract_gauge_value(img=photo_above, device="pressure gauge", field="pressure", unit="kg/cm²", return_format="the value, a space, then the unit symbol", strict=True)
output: 6.75 kg/cm²
